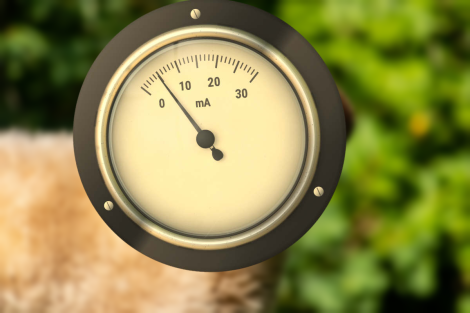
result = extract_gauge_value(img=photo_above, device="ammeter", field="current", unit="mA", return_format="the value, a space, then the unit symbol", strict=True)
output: 5 mA
